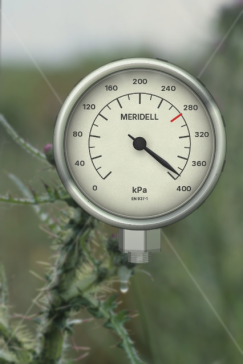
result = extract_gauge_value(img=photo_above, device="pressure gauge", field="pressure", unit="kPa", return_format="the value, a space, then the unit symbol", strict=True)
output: 390 kPa
